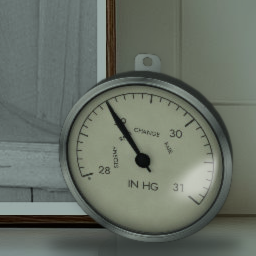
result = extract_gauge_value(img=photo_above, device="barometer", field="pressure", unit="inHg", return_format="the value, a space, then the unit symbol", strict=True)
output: 29 inHg
